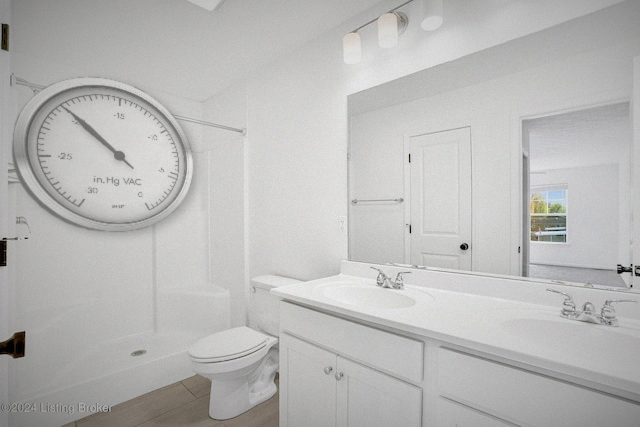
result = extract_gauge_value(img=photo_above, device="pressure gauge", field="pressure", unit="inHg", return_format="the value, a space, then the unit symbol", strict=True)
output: -20 inHg
